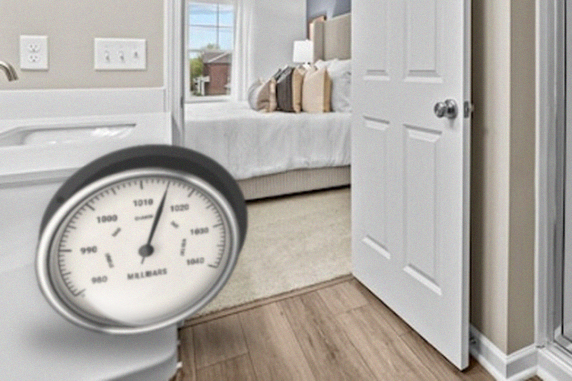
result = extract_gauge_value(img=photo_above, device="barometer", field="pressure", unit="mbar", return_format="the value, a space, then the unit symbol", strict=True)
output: 1015 mbar
